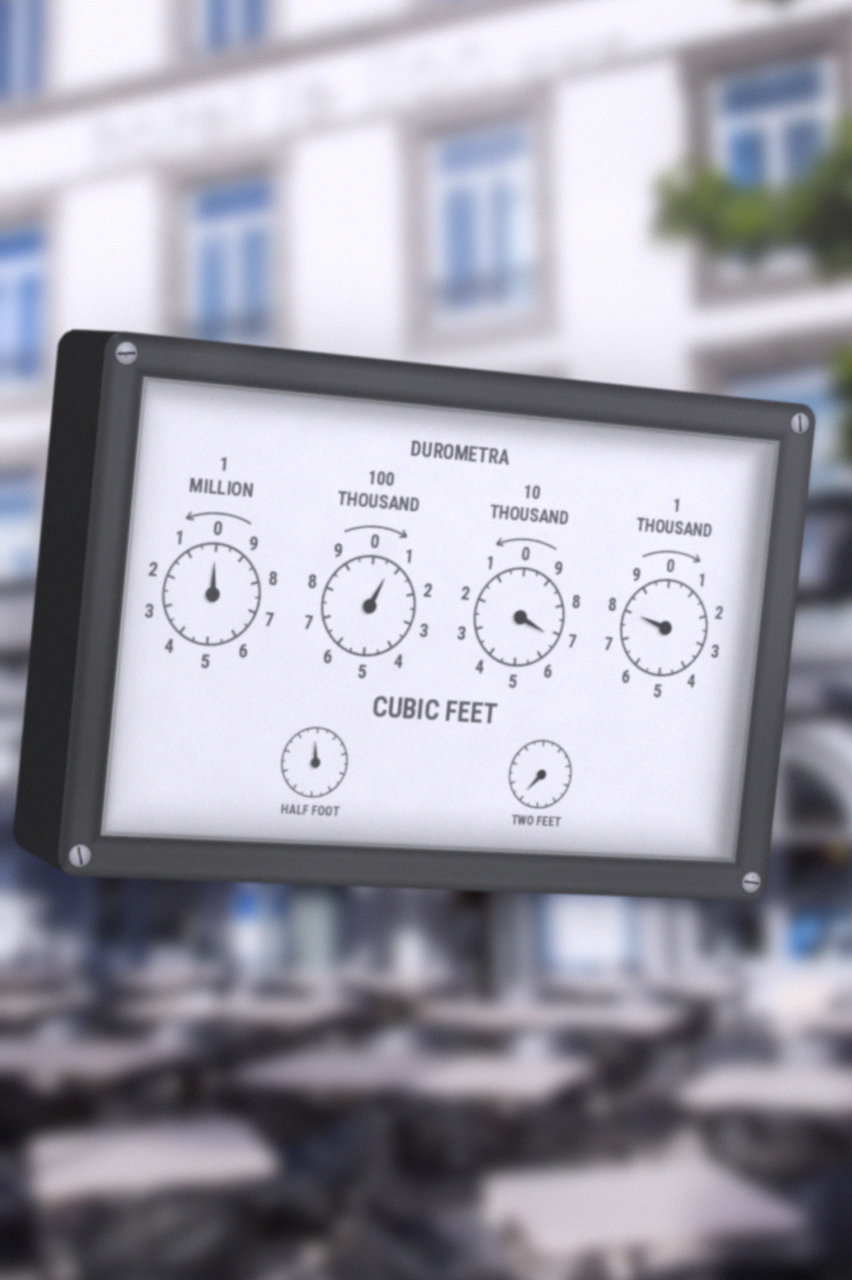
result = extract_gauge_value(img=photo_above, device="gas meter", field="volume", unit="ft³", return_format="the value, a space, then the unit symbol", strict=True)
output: 6800 ft³
